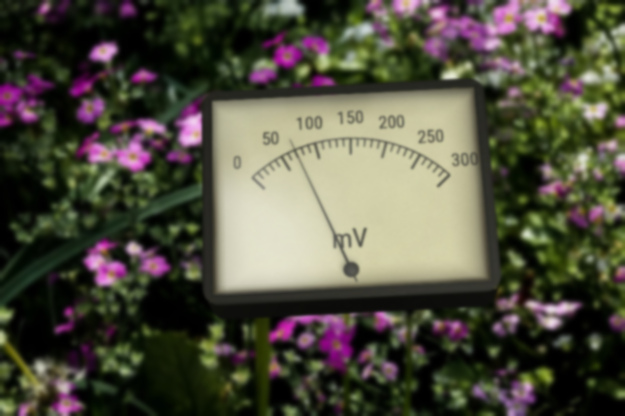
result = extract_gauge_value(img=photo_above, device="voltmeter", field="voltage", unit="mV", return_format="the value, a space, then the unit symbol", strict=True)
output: 70 mV
